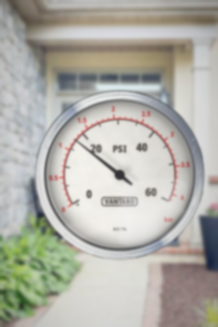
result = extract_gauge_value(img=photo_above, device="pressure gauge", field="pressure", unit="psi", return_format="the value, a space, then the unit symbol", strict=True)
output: 17.5 psi
